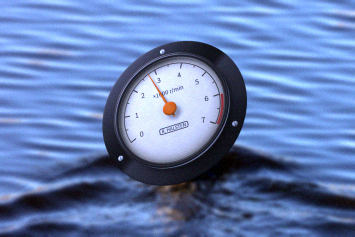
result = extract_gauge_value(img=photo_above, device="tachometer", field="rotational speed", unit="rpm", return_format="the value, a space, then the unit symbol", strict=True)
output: 2750 rpm
